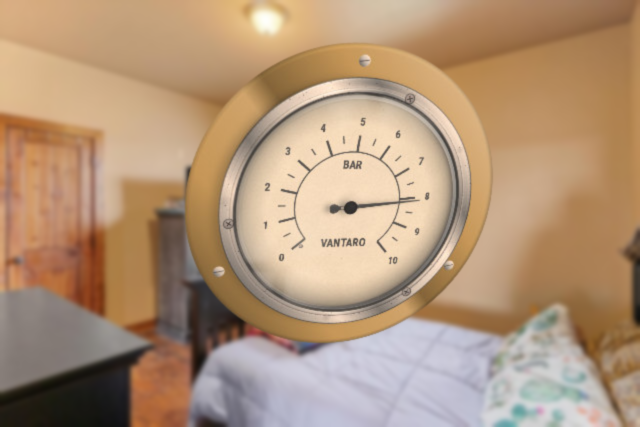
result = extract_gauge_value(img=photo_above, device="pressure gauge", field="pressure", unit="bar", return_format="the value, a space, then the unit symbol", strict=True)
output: 8 bar
